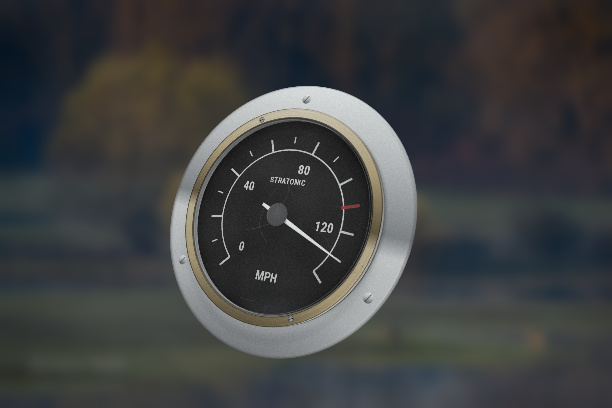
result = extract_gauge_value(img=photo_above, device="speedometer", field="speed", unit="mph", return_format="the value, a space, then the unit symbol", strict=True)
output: 130 mph
